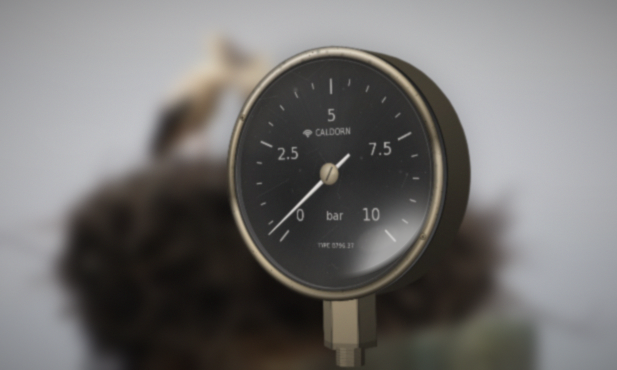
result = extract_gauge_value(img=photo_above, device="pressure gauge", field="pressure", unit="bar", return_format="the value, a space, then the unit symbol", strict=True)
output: 0.25 bar
